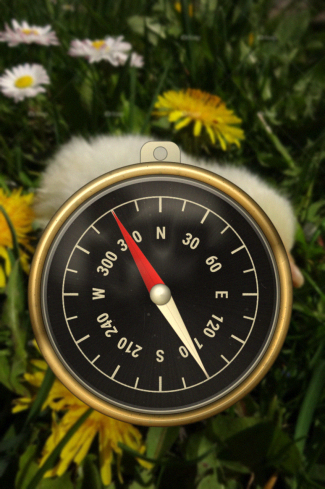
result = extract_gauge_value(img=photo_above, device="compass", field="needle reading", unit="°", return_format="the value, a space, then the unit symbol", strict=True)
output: 330 °
